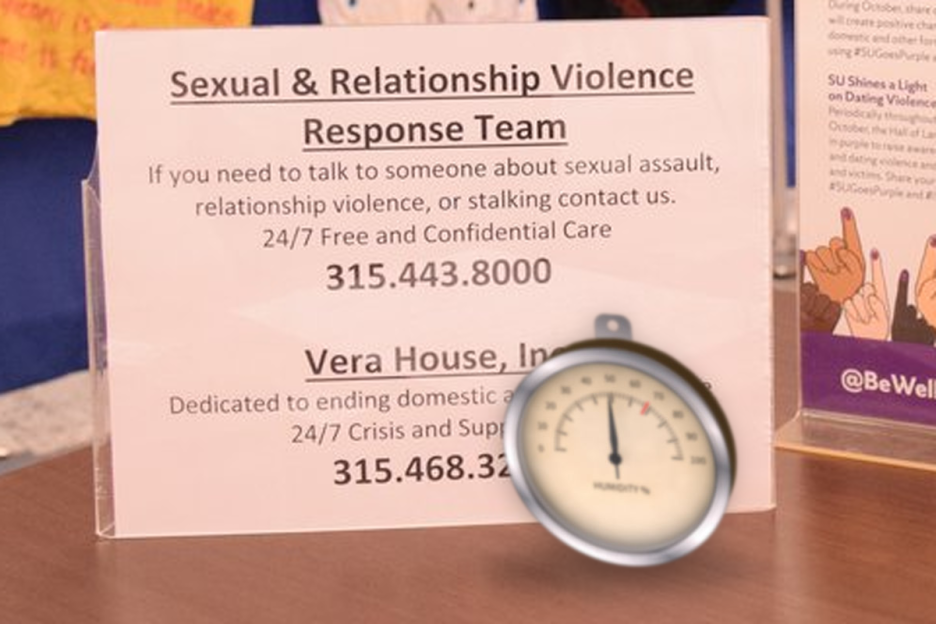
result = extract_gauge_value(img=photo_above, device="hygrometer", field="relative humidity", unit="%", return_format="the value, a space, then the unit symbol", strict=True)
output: 50 %
